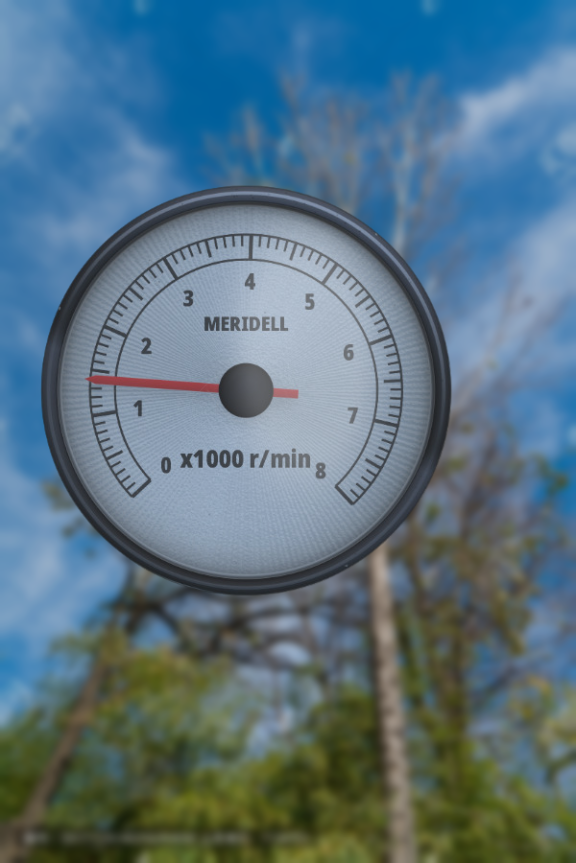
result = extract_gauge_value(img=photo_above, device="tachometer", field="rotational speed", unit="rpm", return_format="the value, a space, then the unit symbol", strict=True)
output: 1400 rpm
